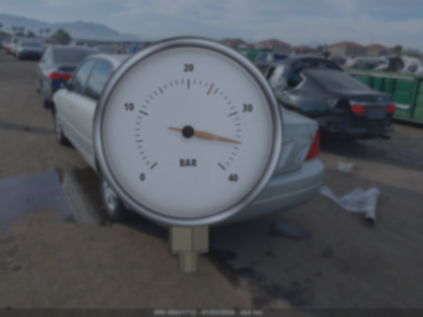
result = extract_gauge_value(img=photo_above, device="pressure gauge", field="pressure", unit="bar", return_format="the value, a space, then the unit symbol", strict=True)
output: 35 bar
